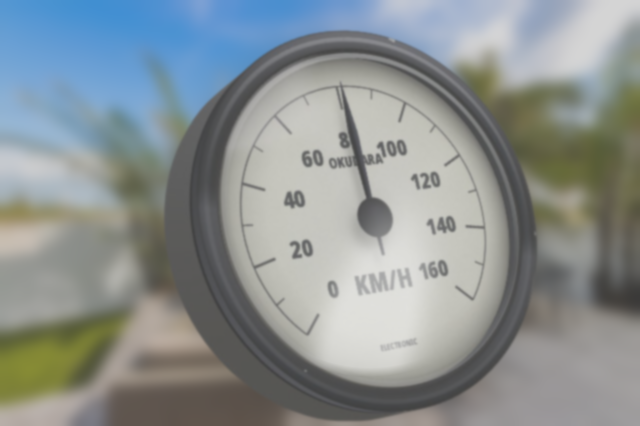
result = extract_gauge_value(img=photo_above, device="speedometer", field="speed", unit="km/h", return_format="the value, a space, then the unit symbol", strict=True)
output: 80 km/h
